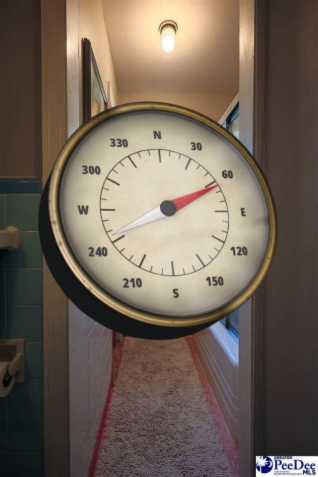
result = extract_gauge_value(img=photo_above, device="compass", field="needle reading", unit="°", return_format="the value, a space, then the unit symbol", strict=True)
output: 65 °
